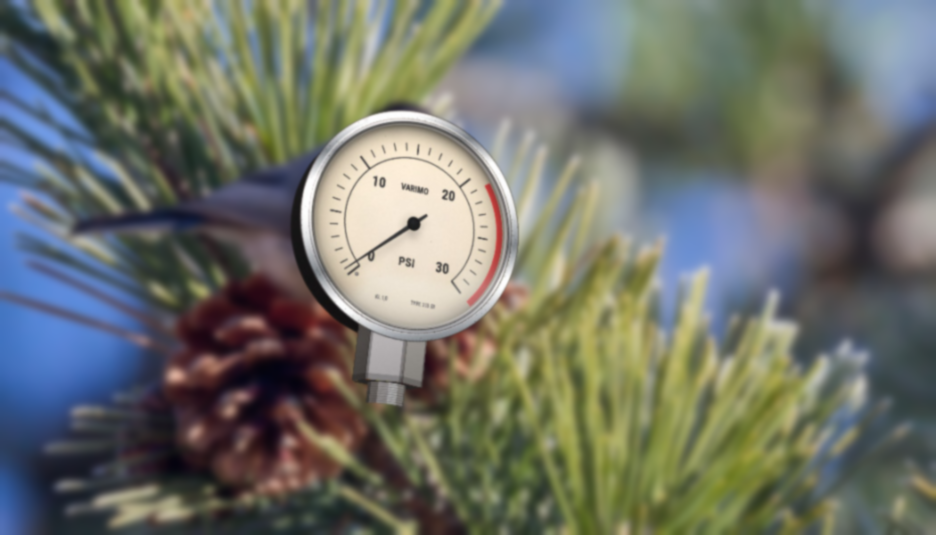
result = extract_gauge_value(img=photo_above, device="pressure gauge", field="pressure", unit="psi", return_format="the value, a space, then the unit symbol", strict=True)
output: 0.5 psi
